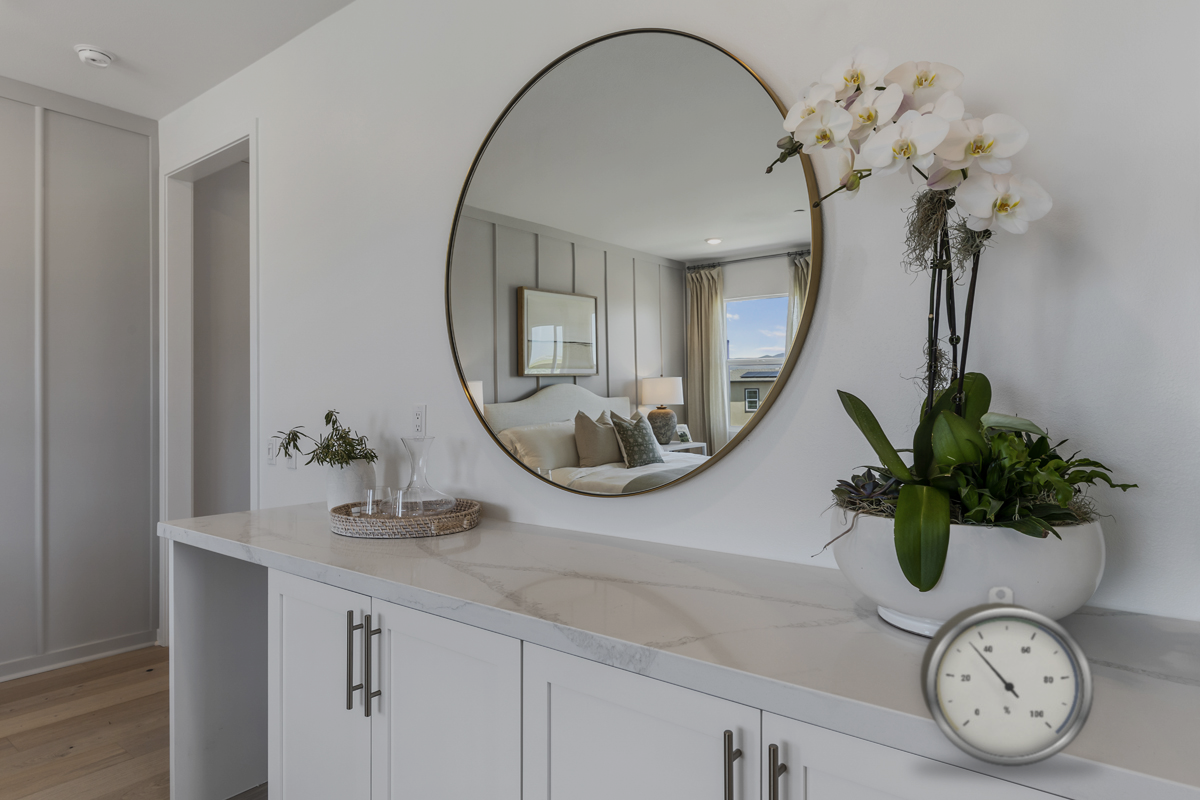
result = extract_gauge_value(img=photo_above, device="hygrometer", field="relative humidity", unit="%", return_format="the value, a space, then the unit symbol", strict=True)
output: 35 %
